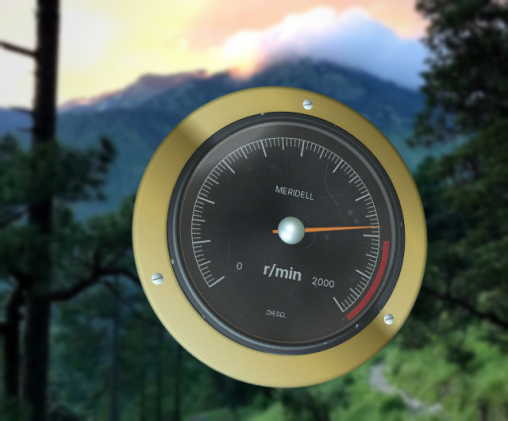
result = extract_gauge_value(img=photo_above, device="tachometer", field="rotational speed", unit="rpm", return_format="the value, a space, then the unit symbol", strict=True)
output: 1560 rpm
